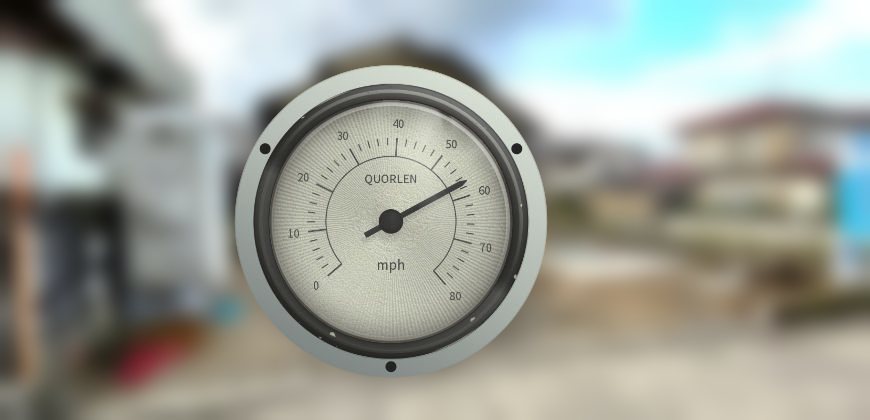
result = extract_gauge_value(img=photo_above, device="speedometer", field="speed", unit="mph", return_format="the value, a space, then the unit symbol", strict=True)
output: 57 mph
